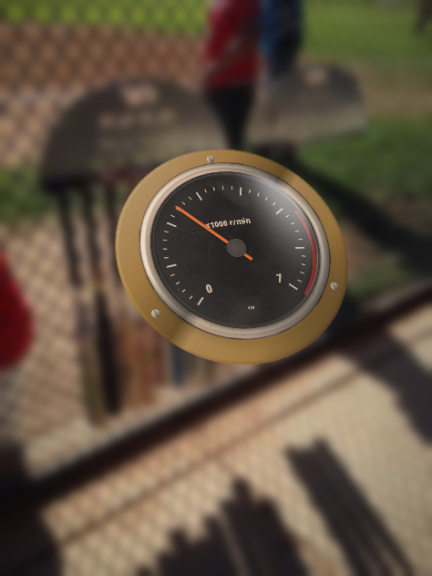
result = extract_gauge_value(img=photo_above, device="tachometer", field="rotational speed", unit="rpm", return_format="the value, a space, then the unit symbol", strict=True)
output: 2400 rpm
